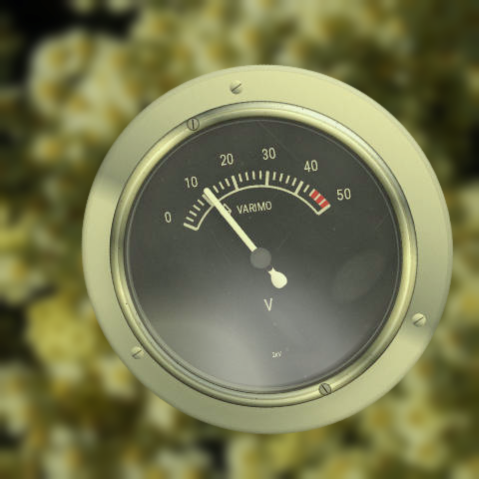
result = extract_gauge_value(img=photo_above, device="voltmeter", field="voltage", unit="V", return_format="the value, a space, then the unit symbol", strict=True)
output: 12 V
